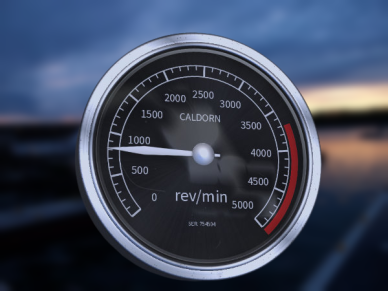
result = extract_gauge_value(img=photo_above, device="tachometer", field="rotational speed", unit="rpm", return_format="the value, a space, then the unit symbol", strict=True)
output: 800 rpm
